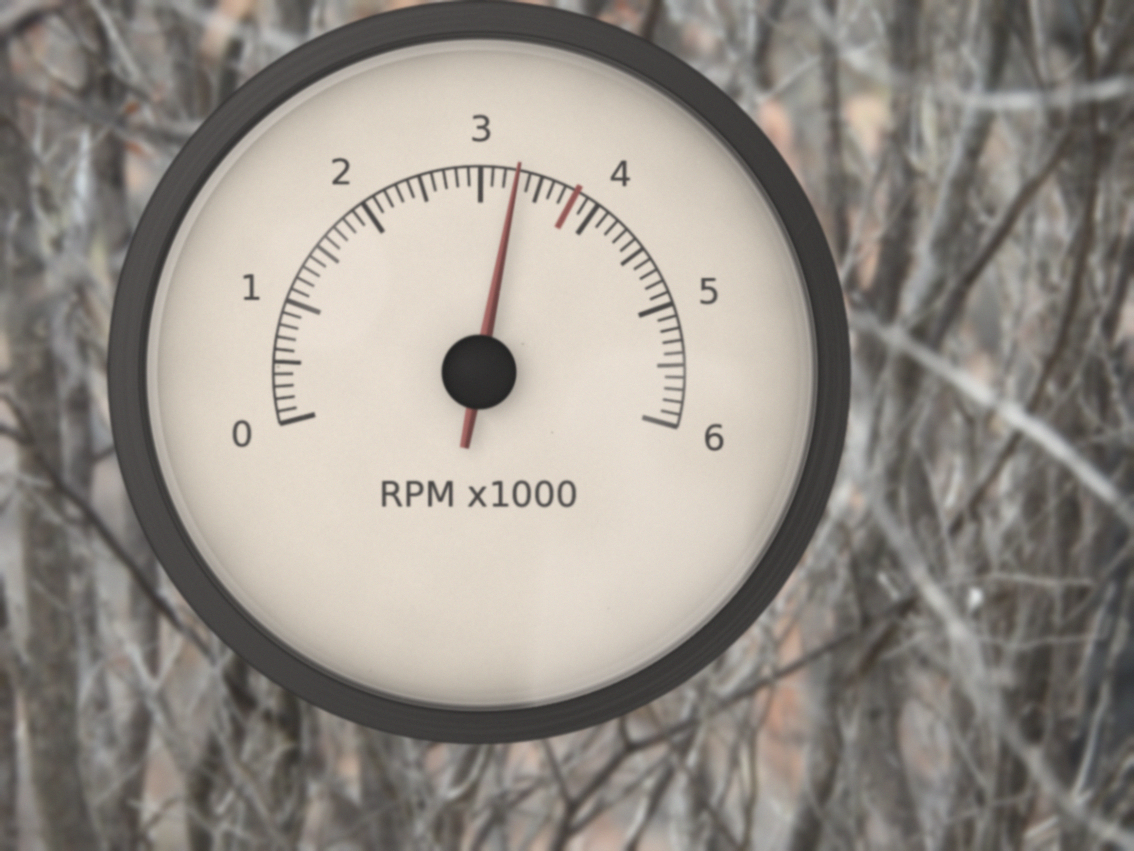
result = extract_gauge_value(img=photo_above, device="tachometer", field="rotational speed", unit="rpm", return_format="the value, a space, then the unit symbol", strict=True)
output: 3300 rpm
